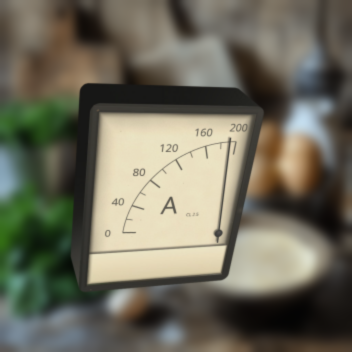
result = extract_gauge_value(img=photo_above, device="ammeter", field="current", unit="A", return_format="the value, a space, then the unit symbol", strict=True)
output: 190 A
